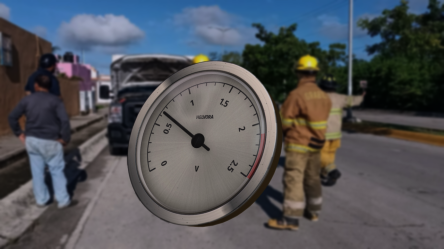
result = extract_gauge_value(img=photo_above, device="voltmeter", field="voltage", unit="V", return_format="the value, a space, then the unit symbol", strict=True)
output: 0.65 V
